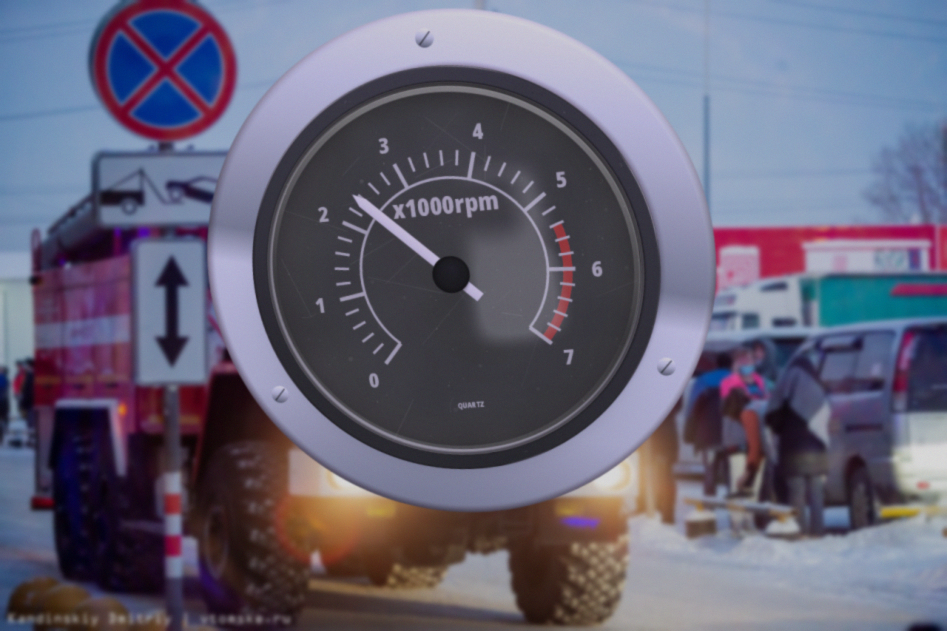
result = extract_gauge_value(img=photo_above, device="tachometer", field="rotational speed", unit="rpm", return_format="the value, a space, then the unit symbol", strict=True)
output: 2400 rpm
